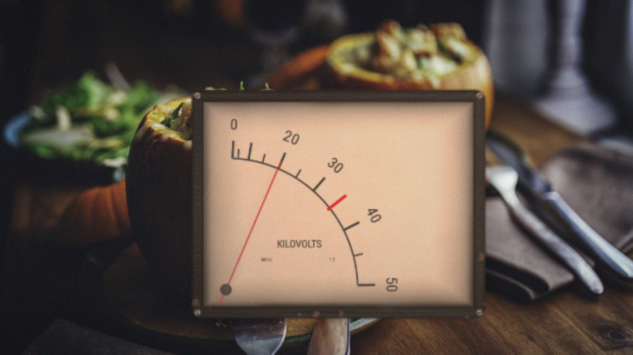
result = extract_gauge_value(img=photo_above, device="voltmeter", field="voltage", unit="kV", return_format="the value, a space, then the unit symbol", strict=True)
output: 20 kV
